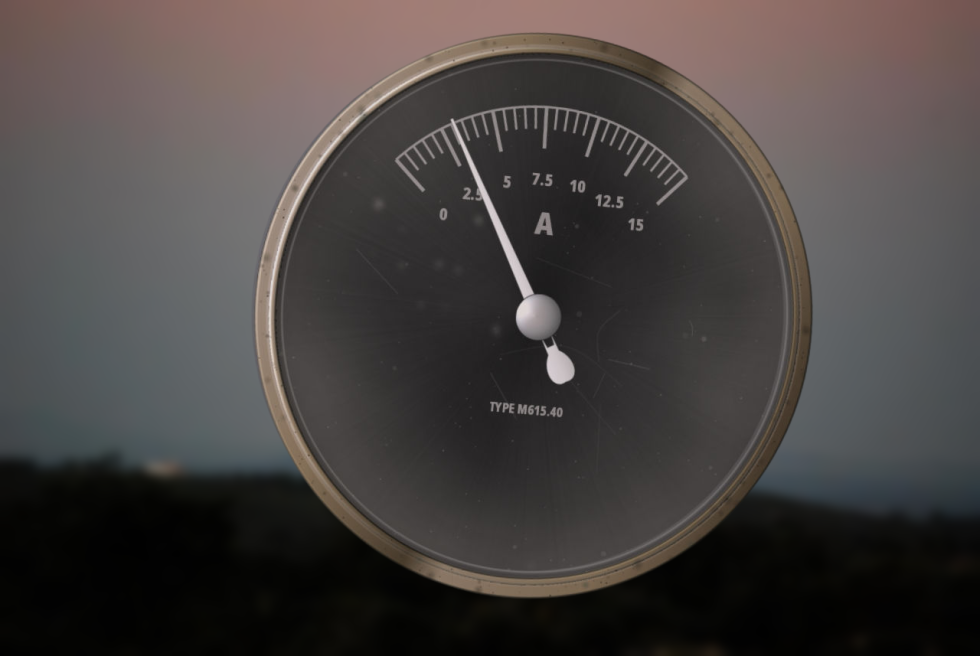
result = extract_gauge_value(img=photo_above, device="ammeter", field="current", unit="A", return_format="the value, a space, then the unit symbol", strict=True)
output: 3 A
